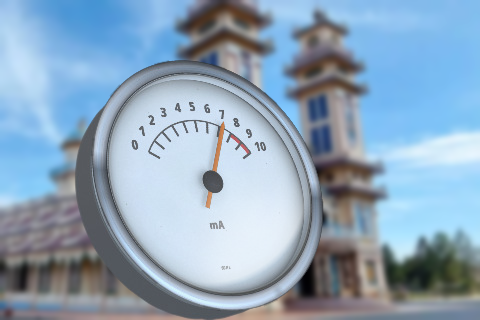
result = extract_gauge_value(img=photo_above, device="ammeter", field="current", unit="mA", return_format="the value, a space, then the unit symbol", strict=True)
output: 7 mA
